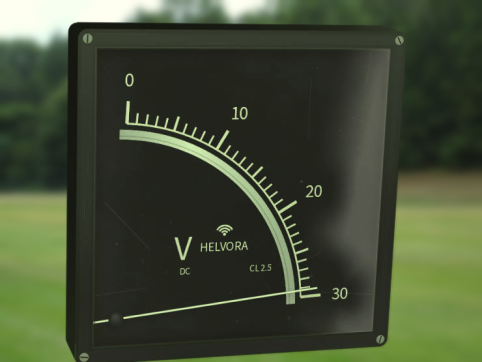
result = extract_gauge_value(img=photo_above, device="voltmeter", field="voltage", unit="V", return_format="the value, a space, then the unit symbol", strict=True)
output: 29 V
